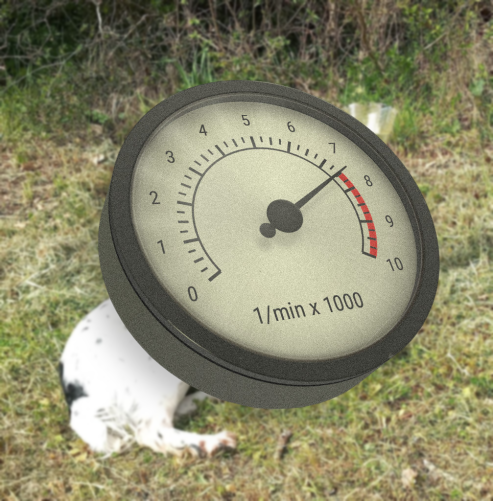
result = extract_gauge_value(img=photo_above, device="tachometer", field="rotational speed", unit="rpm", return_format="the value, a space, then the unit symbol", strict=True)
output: 7500 rpm
